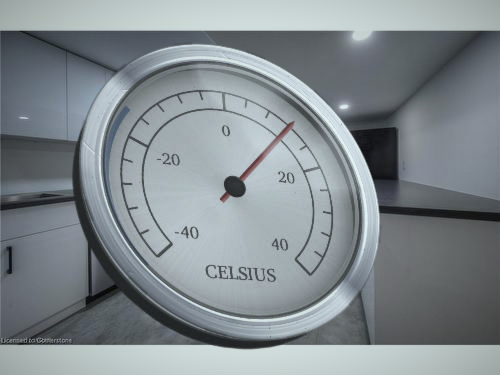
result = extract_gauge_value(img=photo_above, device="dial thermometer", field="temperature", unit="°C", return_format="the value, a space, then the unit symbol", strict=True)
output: 12 °C
